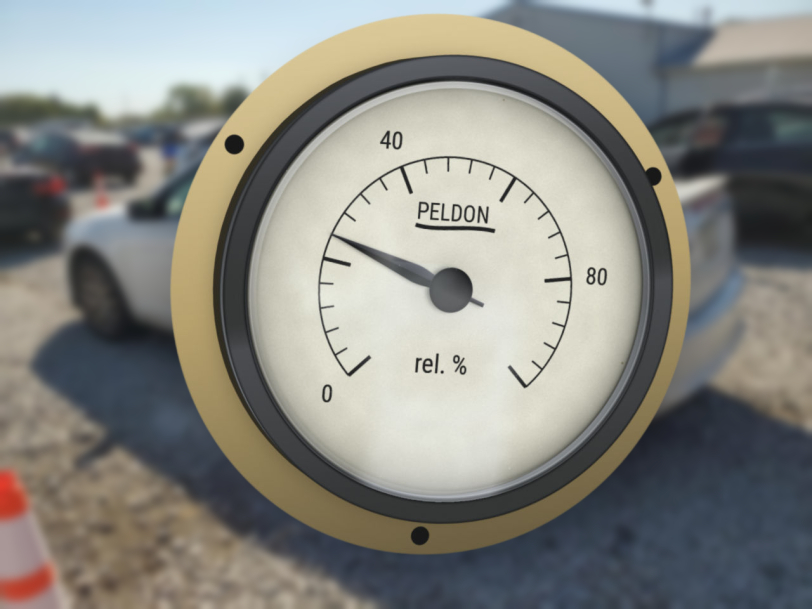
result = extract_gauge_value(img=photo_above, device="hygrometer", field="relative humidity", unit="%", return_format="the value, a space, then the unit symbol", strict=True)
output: 24 %
